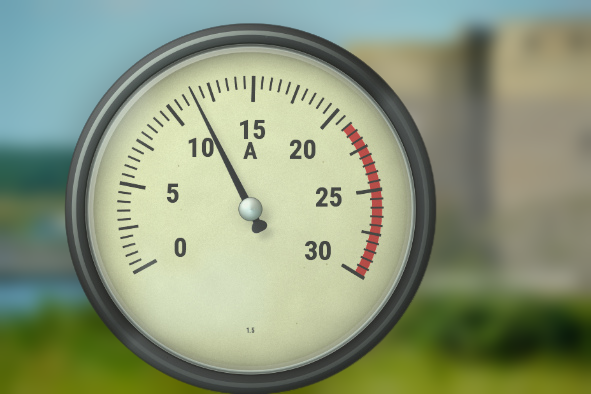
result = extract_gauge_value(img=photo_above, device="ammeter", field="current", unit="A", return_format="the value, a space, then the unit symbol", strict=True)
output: 11.5 A
